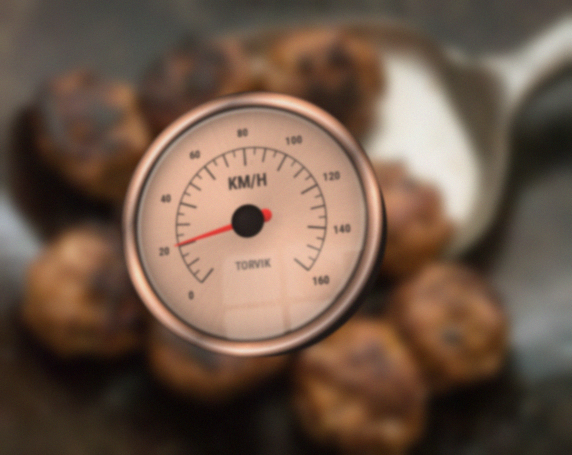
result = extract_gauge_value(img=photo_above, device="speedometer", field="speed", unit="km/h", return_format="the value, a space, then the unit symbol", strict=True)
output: 20 km/h
